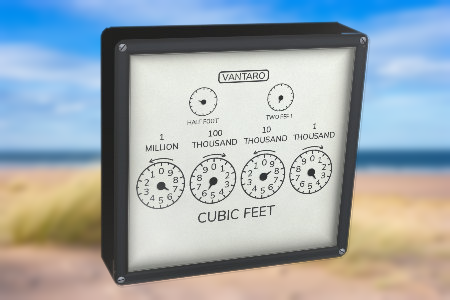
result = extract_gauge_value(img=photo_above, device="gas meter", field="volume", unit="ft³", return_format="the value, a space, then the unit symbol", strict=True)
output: 658400 ft³
